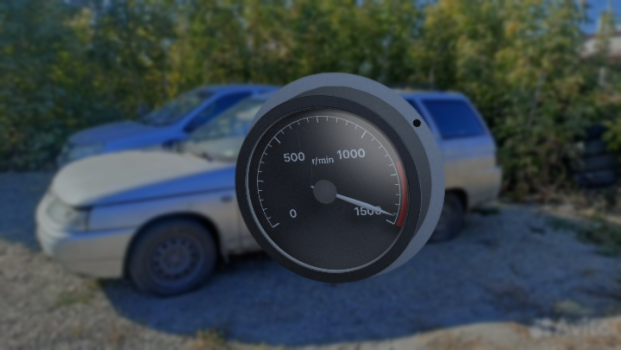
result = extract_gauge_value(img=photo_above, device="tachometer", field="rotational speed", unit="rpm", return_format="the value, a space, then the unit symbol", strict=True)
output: 1450 rpm
